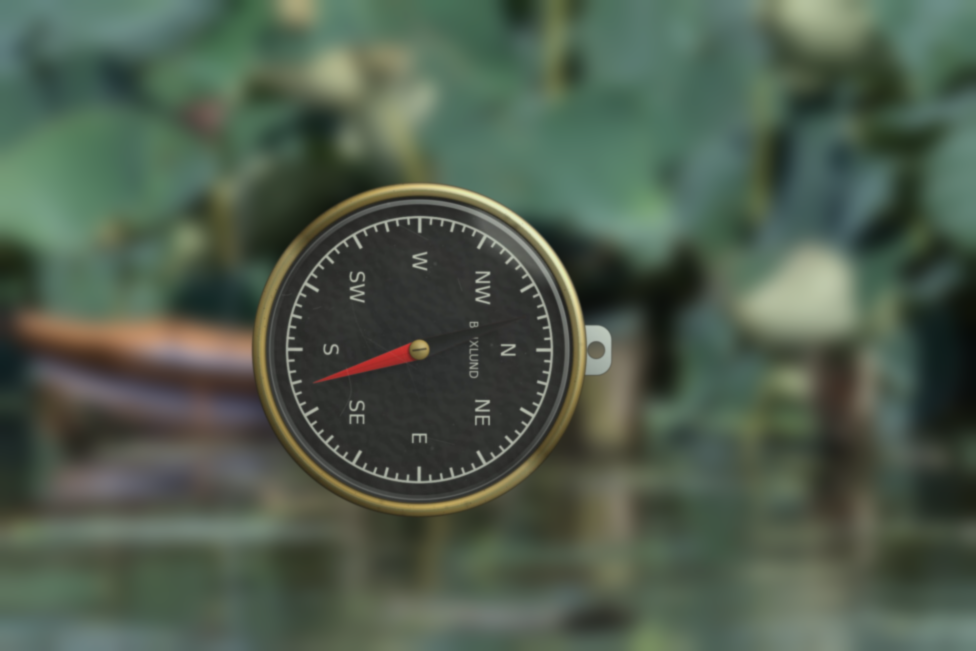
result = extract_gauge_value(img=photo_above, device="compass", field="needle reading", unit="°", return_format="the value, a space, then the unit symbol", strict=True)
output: 162.5 °
